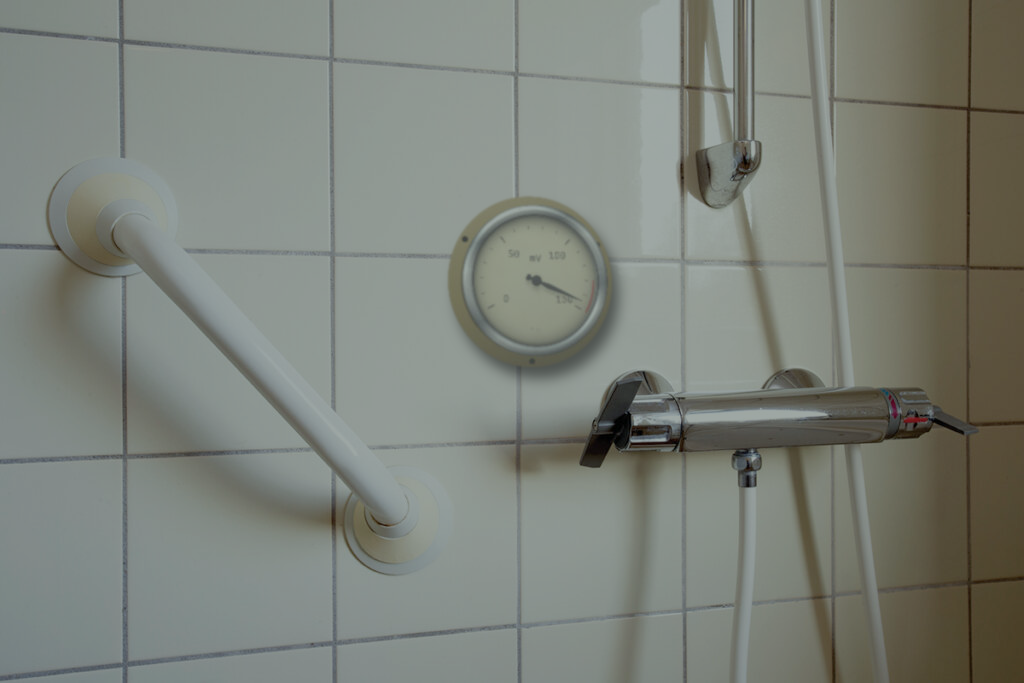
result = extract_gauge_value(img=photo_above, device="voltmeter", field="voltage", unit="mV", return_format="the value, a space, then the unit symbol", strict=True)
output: 145 mV
